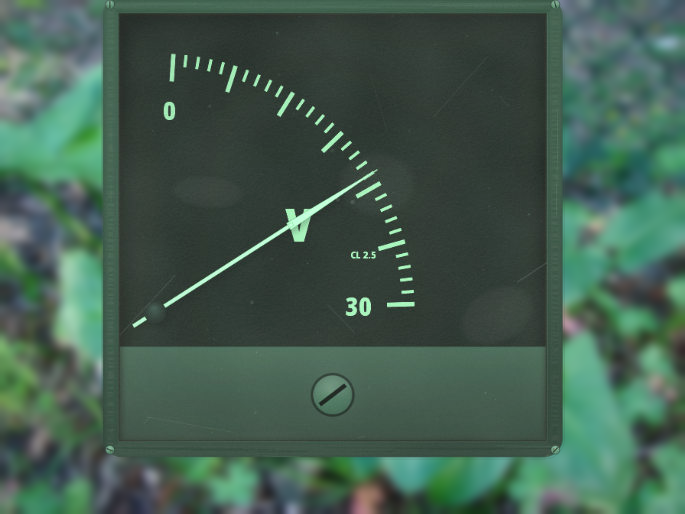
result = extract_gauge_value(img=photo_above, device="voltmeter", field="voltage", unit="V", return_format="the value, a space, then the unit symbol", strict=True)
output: 19 V
